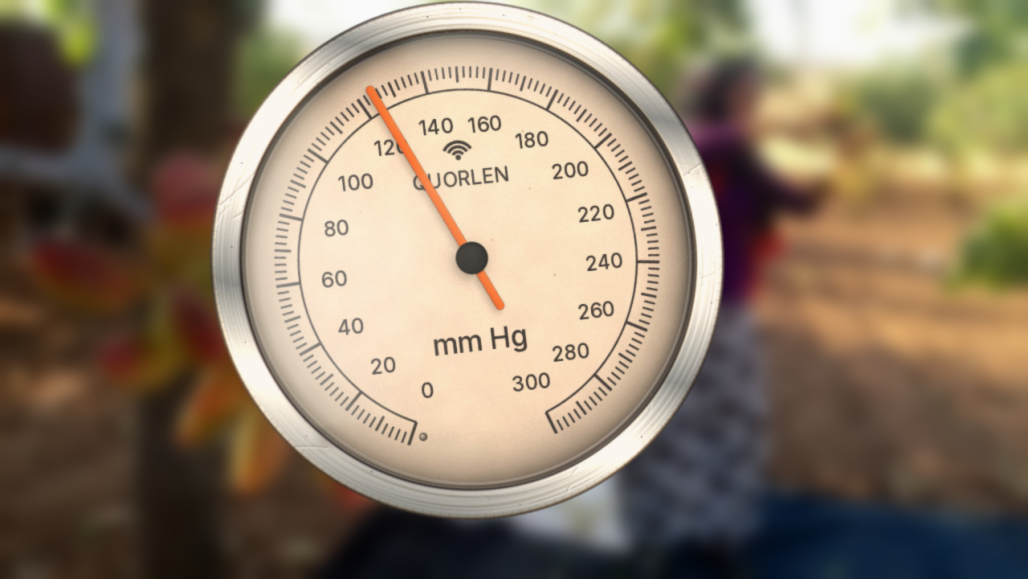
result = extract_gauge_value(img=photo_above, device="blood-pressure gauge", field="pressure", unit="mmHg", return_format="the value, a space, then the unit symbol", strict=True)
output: 124 mmHg
